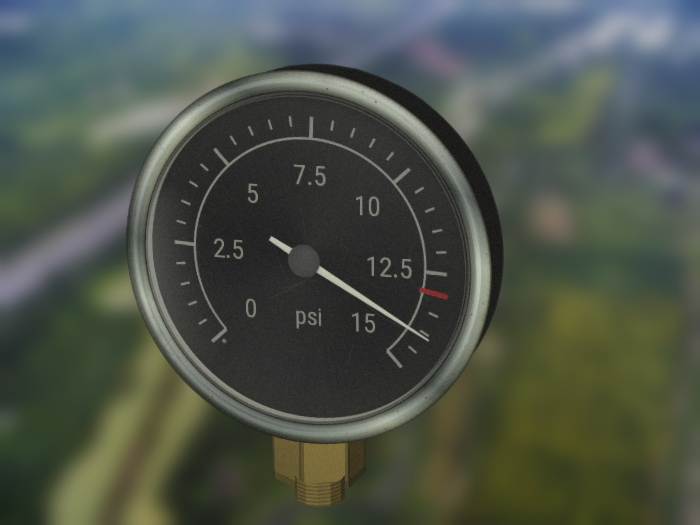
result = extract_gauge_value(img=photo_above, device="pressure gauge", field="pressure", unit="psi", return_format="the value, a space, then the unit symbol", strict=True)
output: 14 psi
